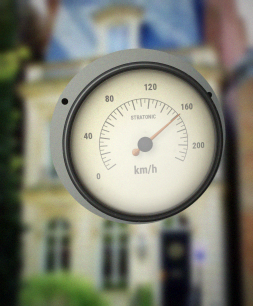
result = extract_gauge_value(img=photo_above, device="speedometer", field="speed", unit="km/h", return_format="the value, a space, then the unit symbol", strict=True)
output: 160 km/h
